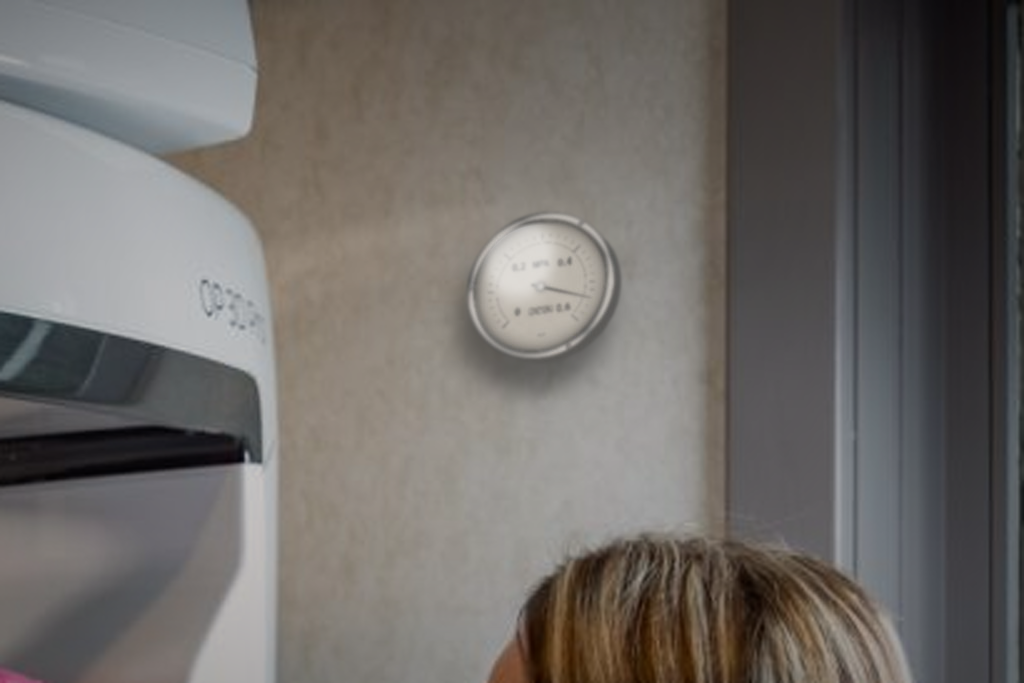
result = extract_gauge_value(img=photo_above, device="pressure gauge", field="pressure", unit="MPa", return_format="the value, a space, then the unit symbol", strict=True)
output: 0.54 MPa
